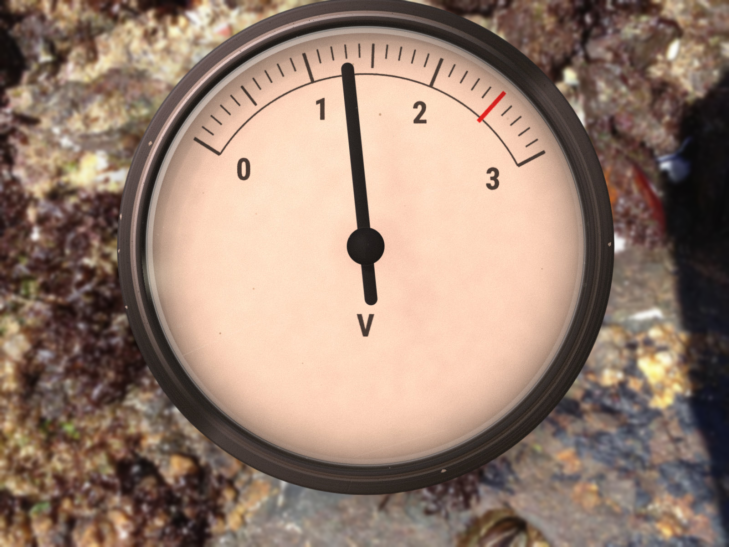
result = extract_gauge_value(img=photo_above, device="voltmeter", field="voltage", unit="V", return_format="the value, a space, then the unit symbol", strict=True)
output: 1.3 V
